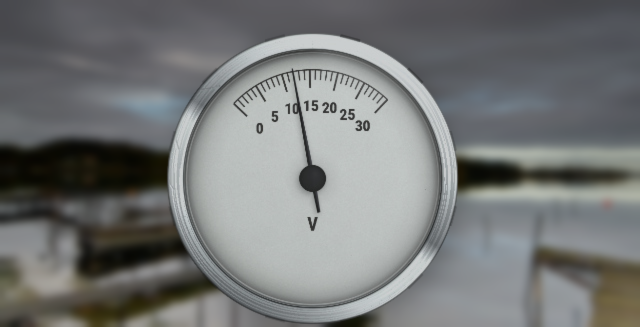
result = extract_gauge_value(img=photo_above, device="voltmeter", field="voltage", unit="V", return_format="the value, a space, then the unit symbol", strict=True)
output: 12 V
